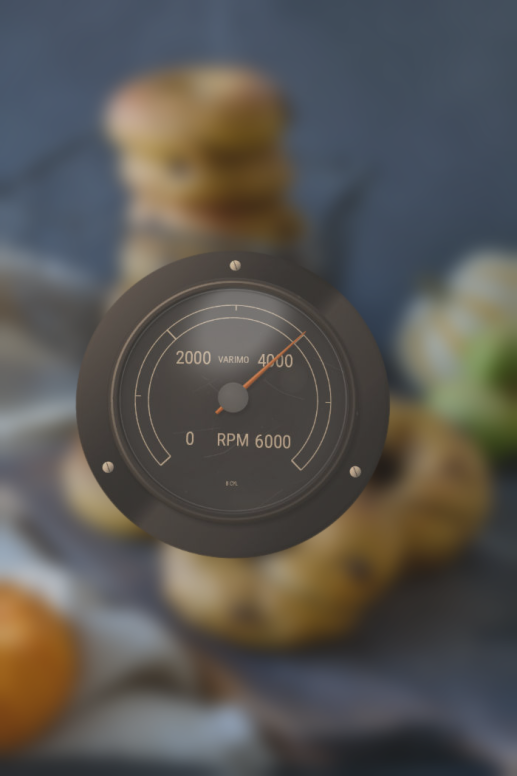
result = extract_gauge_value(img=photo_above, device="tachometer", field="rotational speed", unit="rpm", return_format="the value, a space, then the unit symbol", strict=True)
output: 4000 rpm
